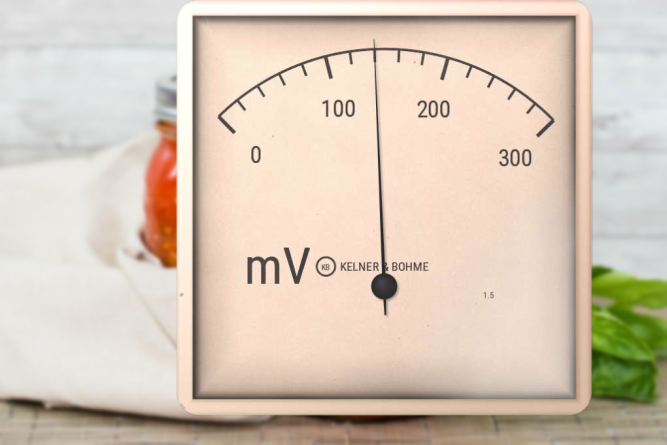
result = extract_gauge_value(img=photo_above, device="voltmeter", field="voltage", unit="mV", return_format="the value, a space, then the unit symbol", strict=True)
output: 140 mV
